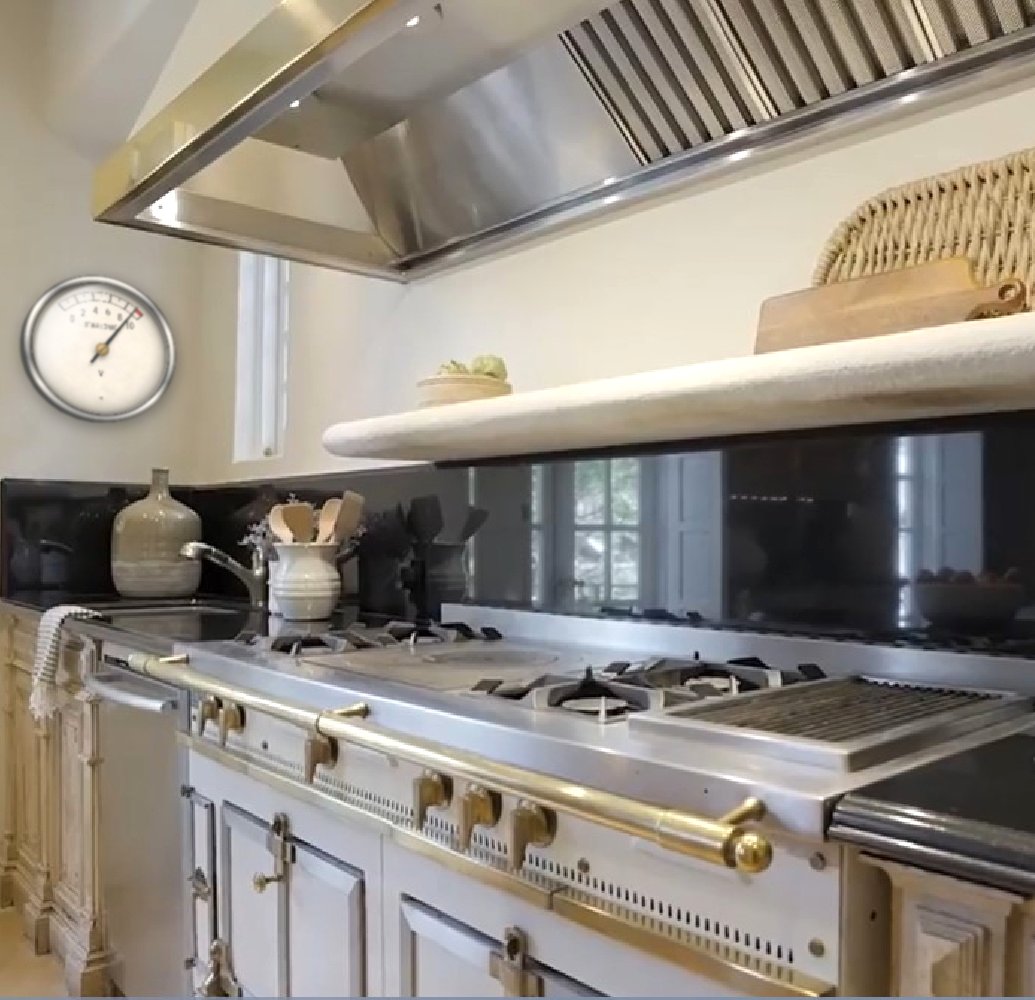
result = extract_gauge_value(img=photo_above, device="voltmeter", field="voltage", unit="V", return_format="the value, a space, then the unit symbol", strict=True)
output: 9 V
